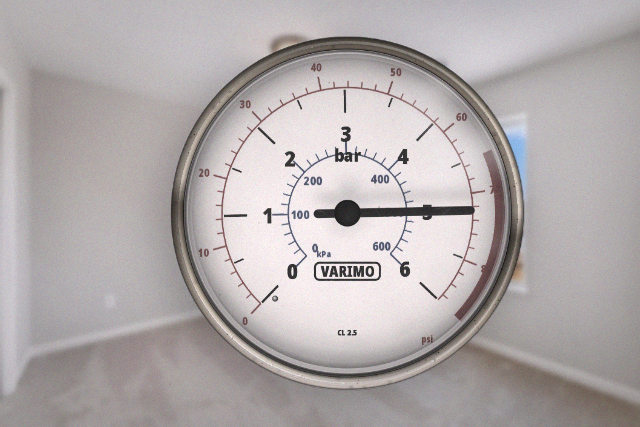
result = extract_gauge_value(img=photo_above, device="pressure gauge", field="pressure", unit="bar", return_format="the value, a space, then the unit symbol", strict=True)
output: 5 bar
